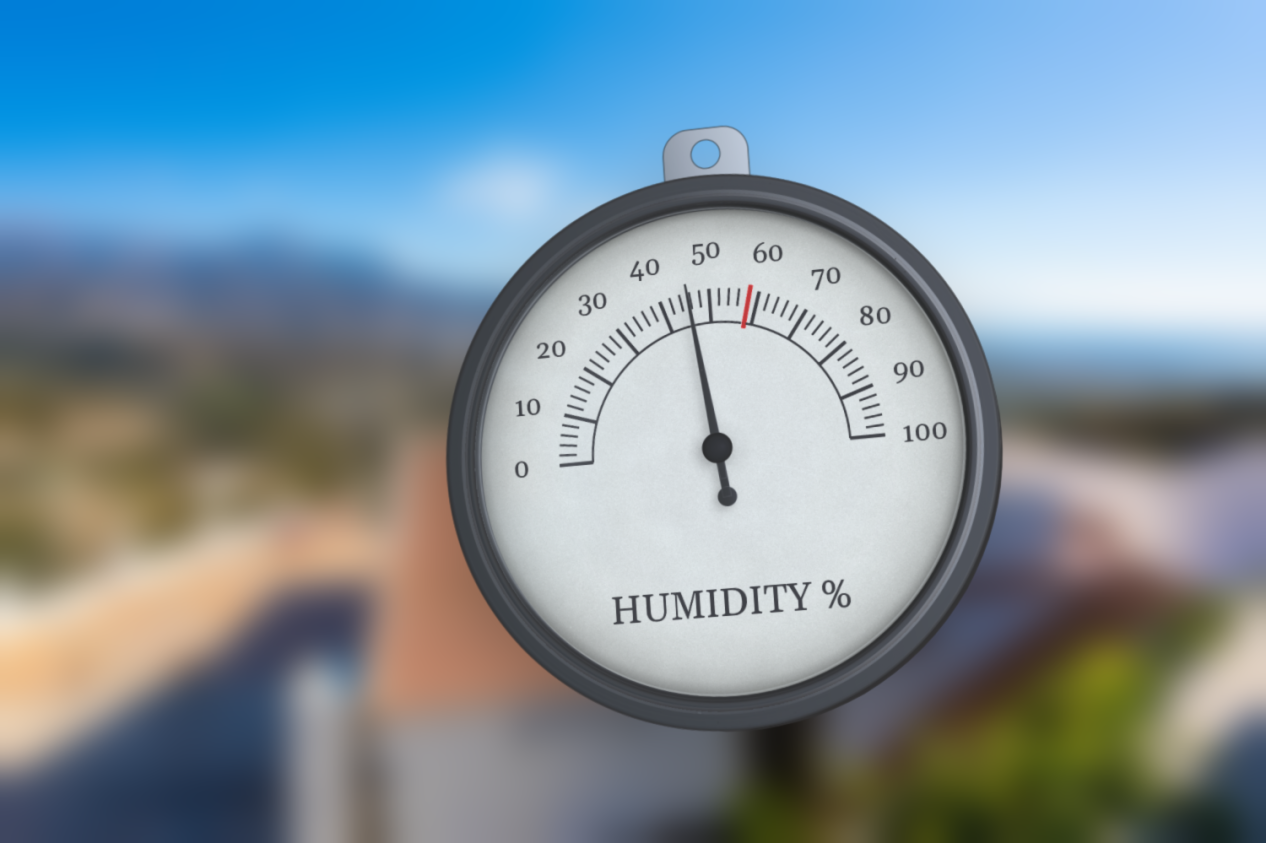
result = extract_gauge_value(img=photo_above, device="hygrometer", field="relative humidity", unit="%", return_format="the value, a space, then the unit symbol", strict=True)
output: 46 %
